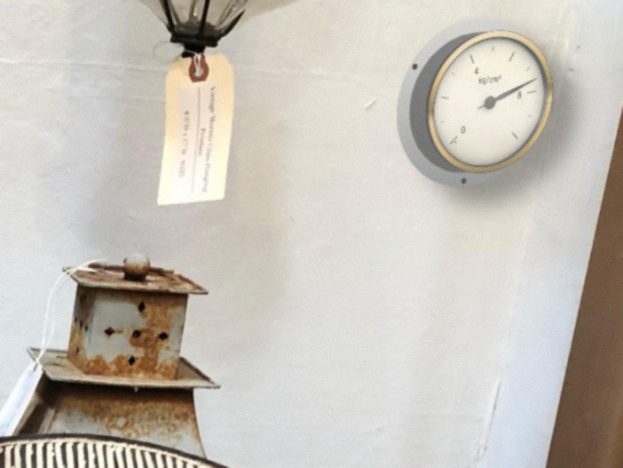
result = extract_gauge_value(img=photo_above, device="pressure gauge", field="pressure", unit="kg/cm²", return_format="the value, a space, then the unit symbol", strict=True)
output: 7.5 kg/cm²
